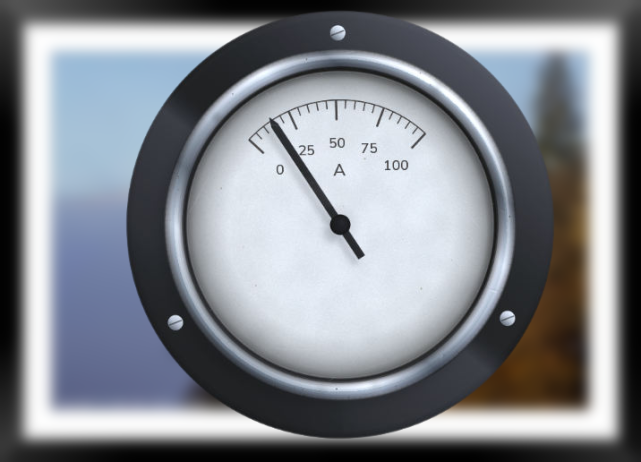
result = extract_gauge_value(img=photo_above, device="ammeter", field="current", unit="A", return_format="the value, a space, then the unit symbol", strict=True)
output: 15 A
